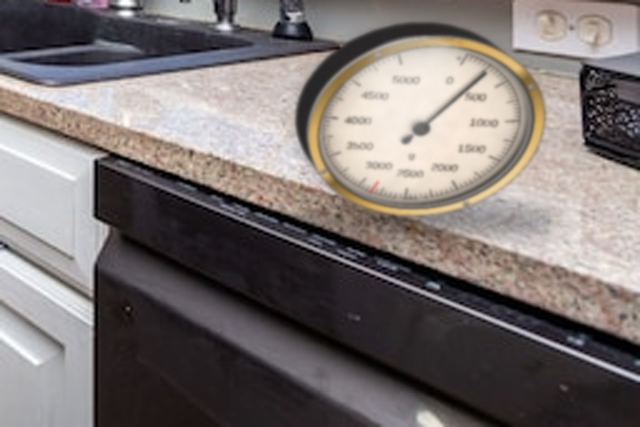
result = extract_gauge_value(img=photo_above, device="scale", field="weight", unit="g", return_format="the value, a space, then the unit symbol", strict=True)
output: 250 g
